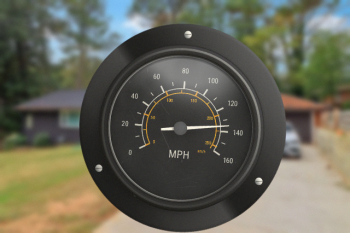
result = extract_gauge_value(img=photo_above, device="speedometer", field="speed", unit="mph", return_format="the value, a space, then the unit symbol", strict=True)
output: 135 mph
